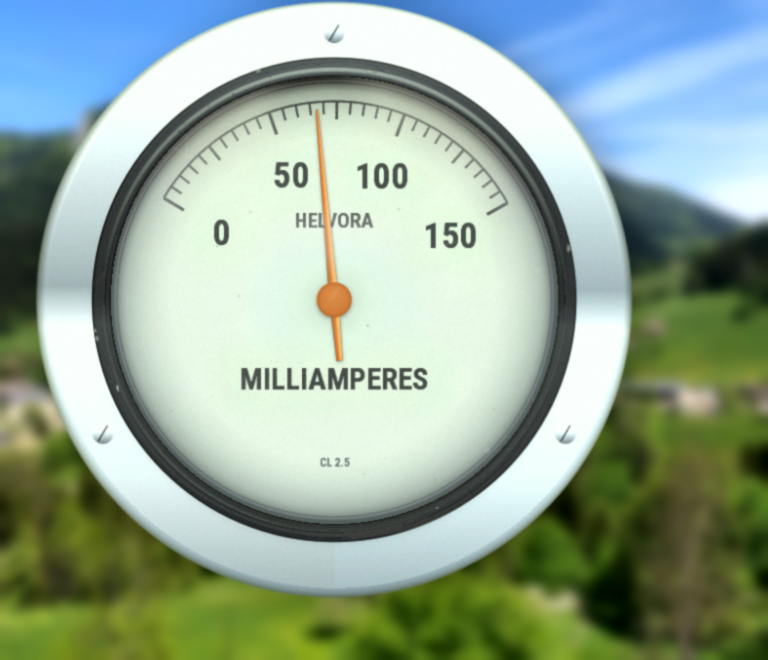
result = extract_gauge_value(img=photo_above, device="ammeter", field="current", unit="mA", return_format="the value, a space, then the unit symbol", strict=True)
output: 67.5 mA
